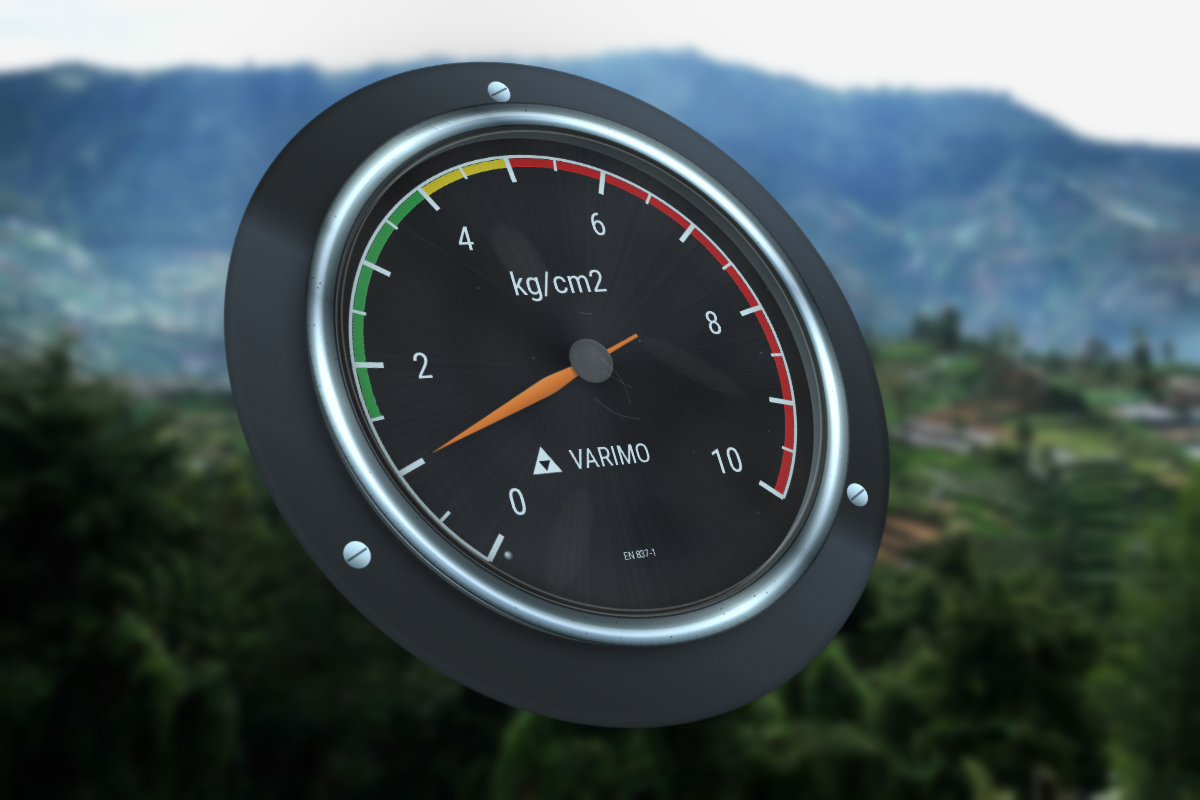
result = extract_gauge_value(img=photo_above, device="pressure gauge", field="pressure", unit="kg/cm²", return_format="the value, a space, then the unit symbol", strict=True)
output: 1 kg/cm²
